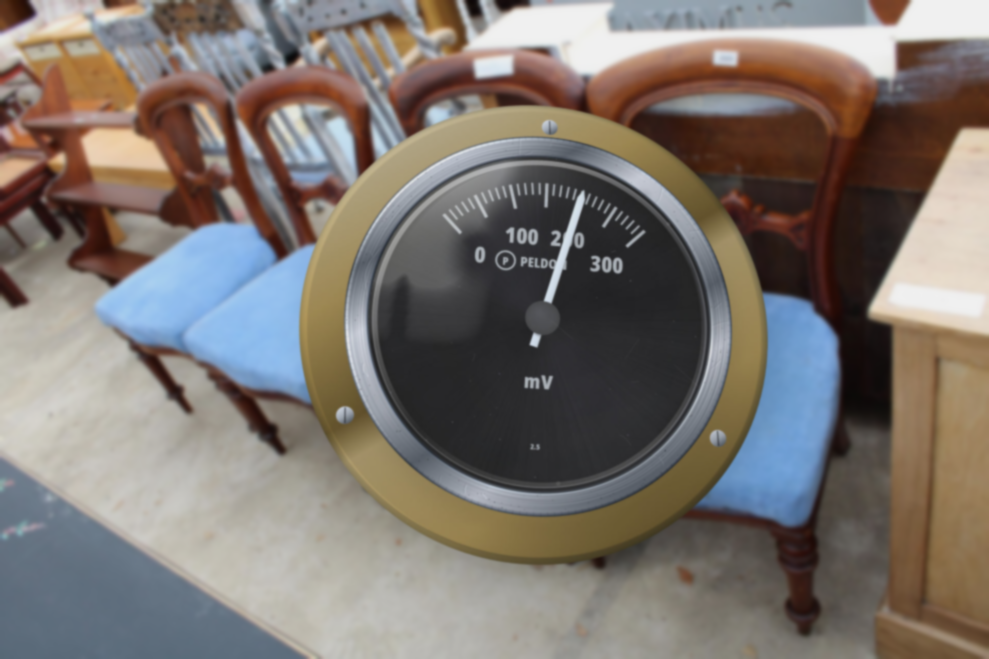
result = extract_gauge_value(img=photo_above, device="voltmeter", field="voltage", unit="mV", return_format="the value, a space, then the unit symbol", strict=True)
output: 200 mV
